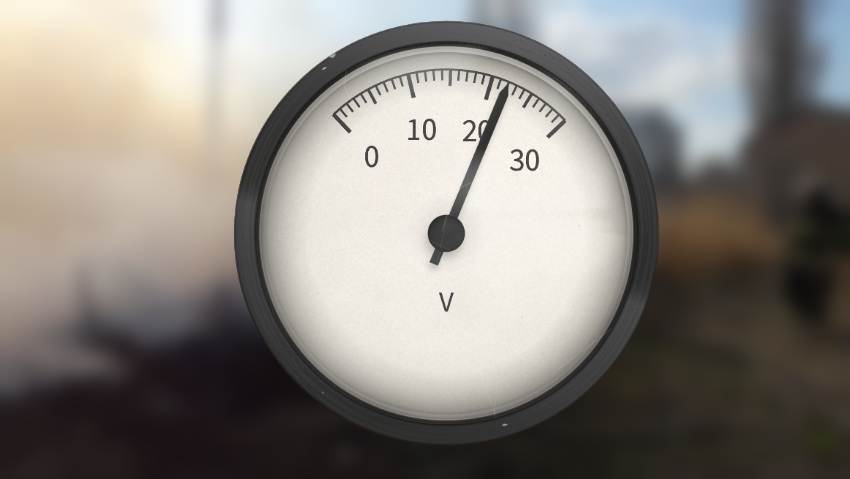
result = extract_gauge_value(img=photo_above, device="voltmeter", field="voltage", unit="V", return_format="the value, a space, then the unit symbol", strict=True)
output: 22 V
